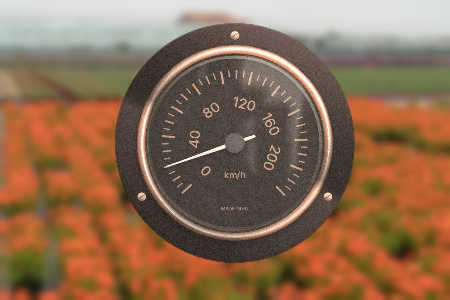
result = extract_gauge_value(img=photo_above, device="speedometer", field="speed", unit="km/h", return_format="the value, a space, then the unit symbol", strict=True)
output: 20 km/h
